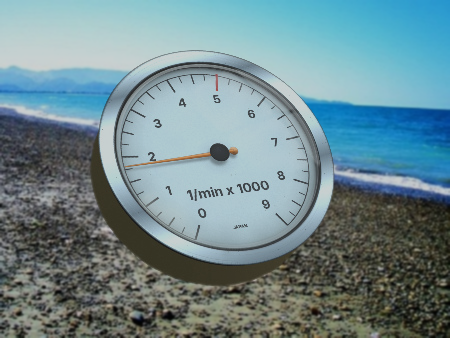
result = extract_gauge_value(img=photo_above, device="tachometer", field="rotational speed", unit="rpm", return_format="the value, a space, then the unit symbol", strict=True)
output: 1750 rpm
